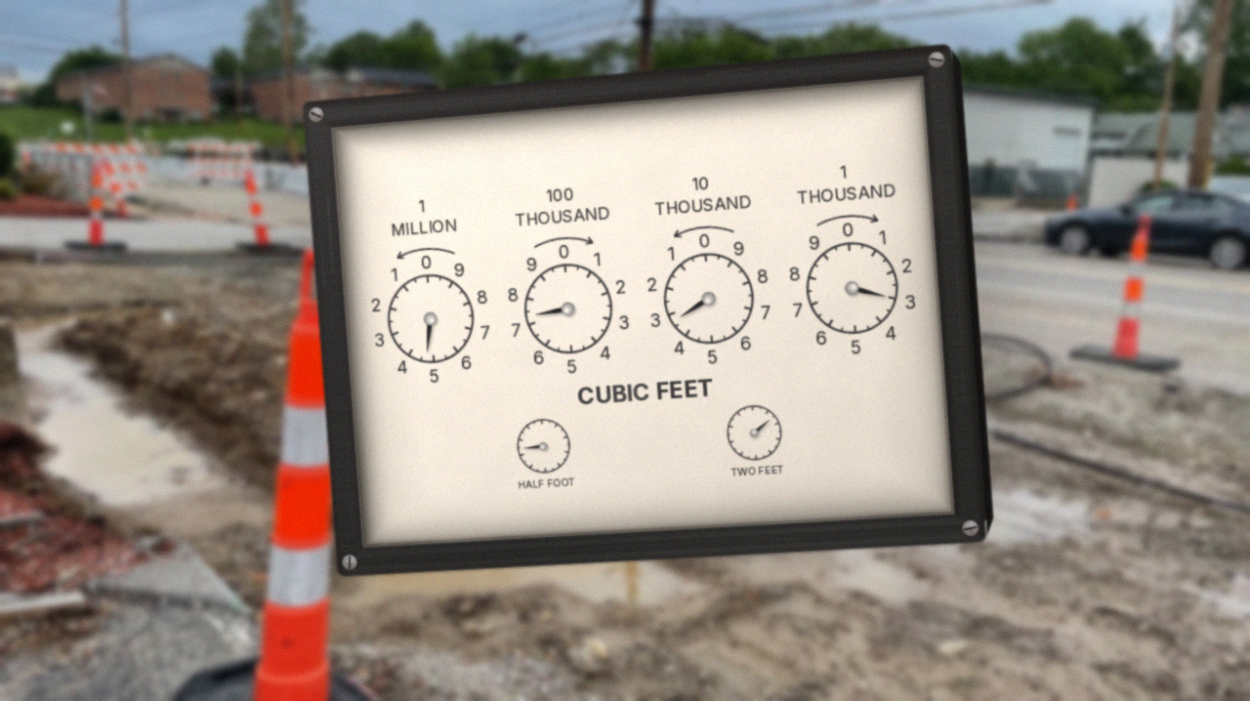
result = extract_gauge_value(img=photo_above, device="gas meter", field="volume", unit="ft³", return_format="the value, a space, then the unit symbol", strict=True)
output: 473300 ft³
